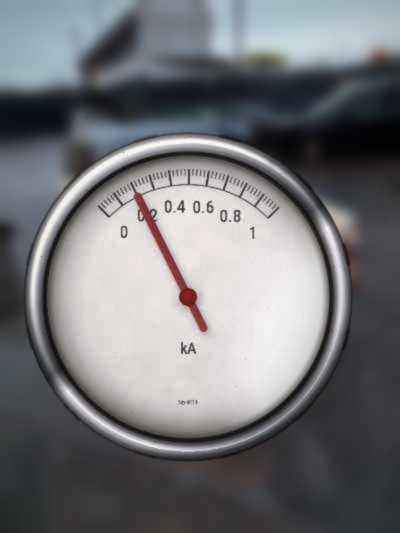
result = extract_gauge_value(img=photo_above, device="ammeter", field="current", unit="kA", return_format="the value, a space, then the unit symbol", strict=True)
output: 0.2 kA
